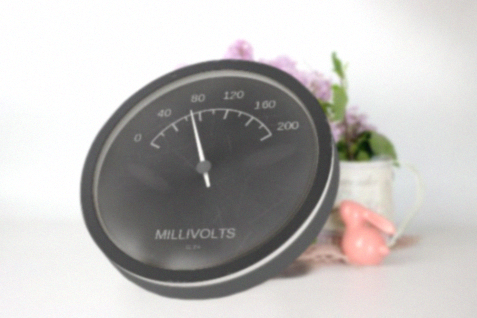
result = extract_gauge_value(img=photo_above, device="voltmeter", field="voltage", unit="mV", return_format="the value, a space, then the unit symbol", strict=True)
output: 70 mV
